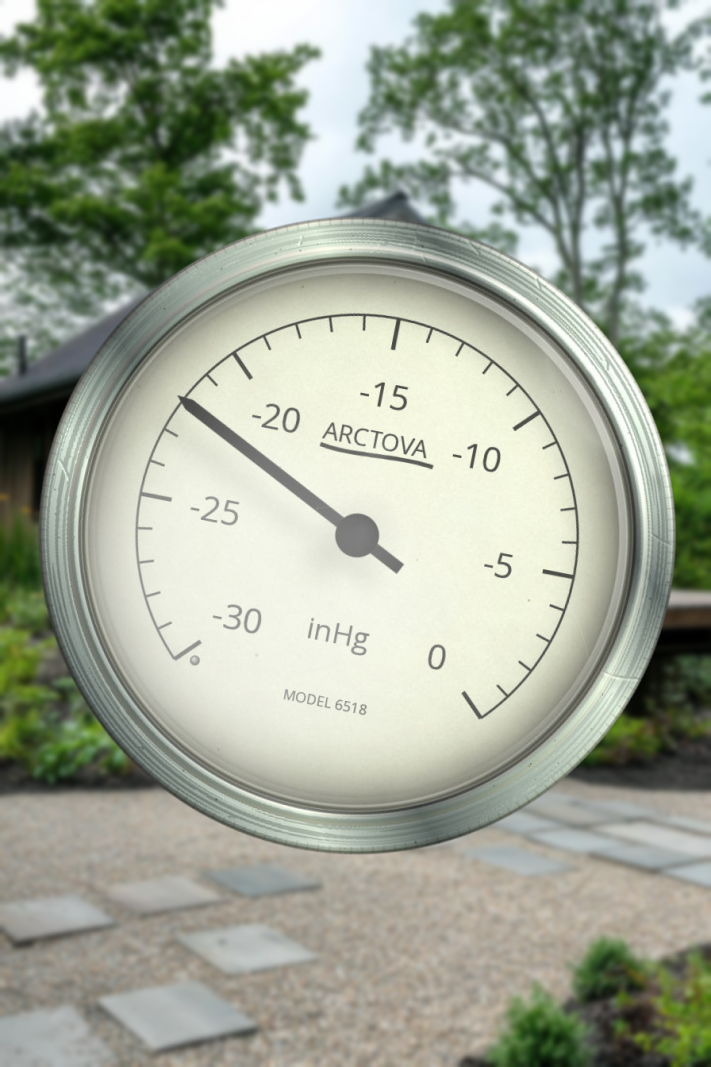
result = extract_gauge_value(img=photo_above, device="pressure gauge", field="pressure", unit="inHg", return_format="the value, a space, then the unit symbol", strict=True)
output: -22 inHg
